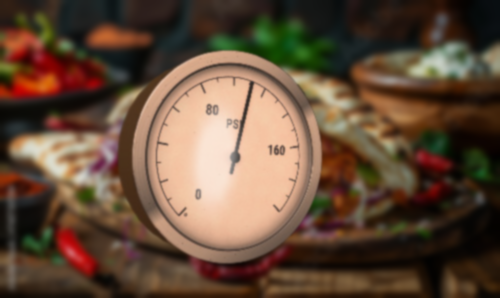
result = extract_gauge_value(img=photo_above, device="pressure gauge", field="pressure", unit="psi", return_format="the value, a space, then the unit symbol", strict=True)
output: 110 psi
